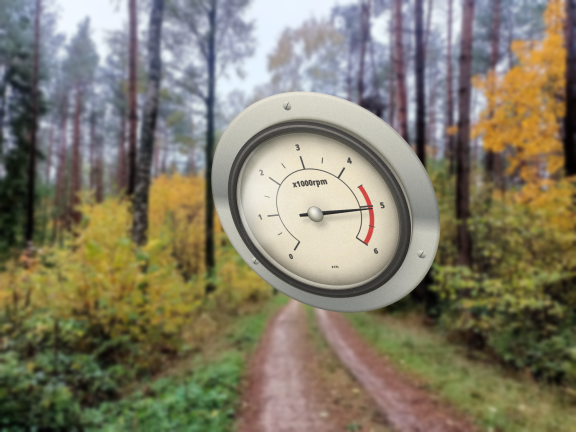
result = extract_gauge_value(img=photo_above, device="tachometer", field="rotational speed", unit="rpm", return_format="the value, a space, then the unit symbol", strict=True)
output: 5000 rpm
